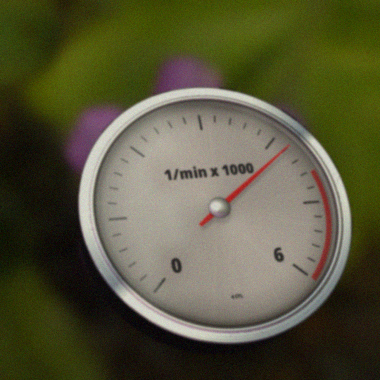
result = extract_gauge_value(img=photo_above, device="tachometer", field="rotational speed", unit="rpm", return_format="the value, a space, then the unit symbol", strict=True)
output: 4200 rpm
